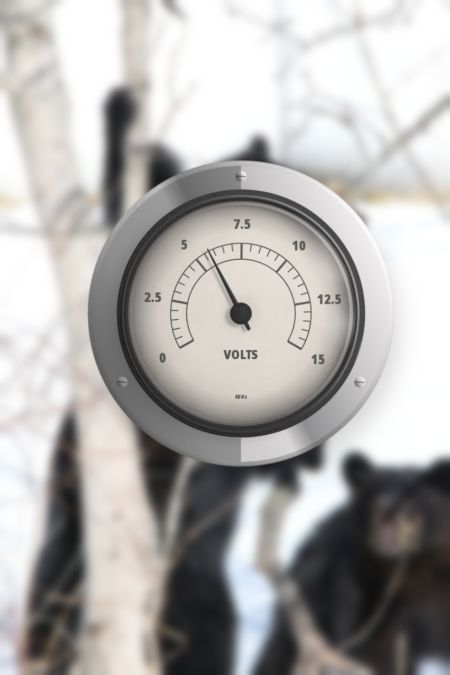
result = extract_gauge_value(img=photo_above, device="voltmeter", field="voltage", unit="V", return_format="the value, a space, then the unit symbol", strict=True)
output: 5.75 V
